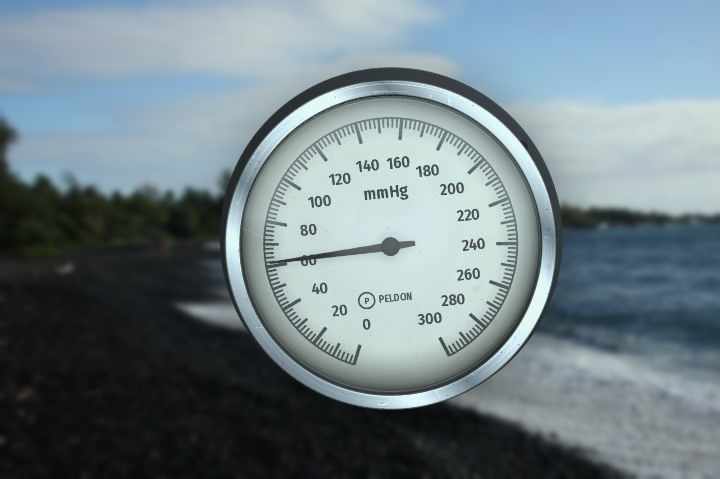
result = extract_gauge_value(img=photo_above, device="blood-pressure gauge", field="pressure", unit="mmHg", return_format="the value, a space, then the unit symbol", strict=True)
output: 62 mmHg
